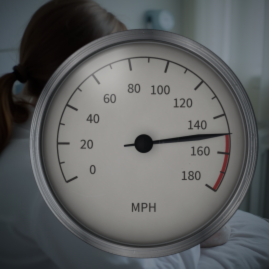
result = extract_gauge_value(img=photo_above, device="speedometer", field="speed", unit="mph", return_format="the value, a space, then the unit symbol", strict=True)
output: 150 mph
